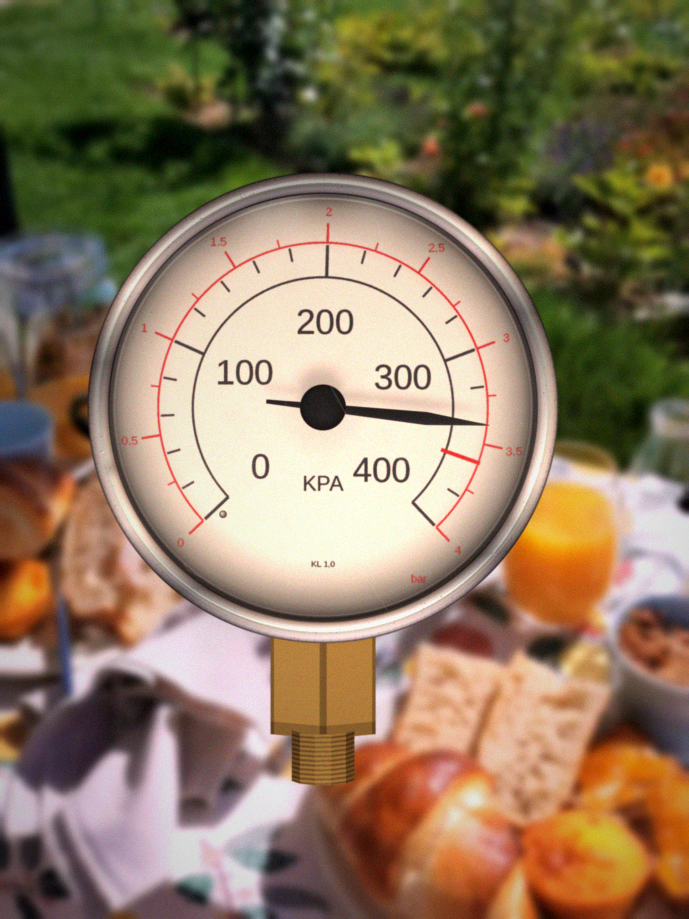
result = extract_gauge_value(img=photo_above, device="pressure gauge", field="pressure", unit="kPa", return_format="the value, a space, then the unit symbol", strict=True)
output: 340 kPa
